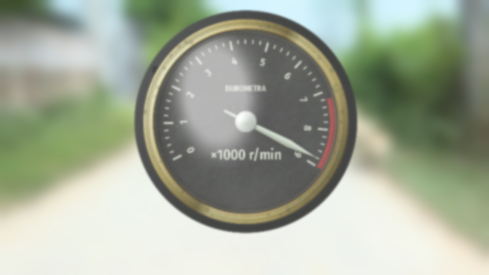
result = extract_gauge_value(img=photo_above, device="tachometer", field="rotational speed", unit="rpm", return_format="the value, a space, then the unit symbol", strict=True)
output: 8800 rpm
